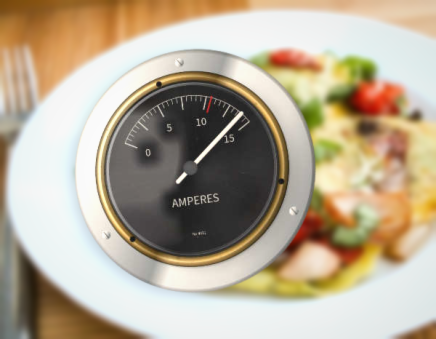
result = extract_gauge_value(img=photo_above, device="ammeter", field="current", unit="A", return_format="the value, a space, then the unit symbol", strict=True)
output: 14 A
